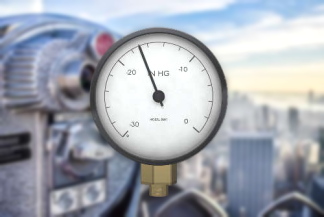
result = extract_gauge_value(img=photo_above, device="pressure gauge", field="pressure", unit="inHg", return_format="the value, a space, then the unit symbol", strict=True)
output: -17 inHg
